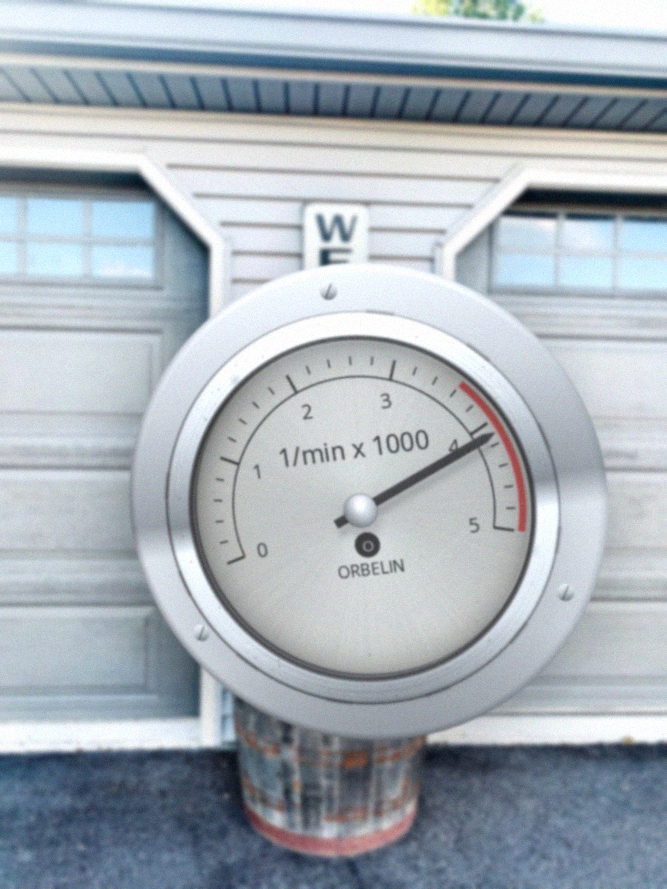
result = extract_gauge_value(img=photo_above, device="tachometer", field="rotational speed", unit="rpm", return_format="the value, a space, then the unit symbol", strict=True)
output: 4100 rpm
